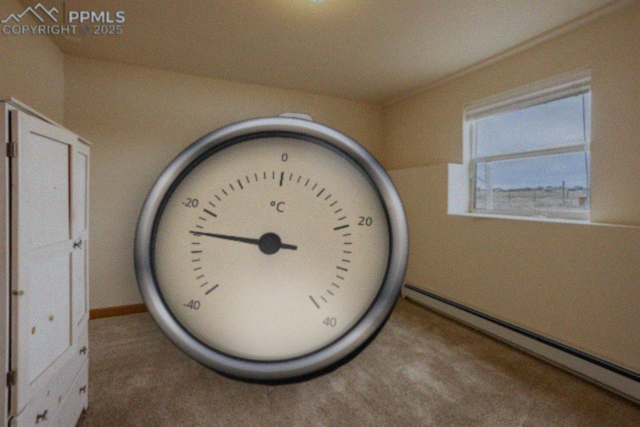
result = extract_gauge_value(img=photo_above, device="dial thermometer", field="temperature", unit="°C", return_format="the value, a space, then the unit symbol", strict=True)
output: -26 °C
